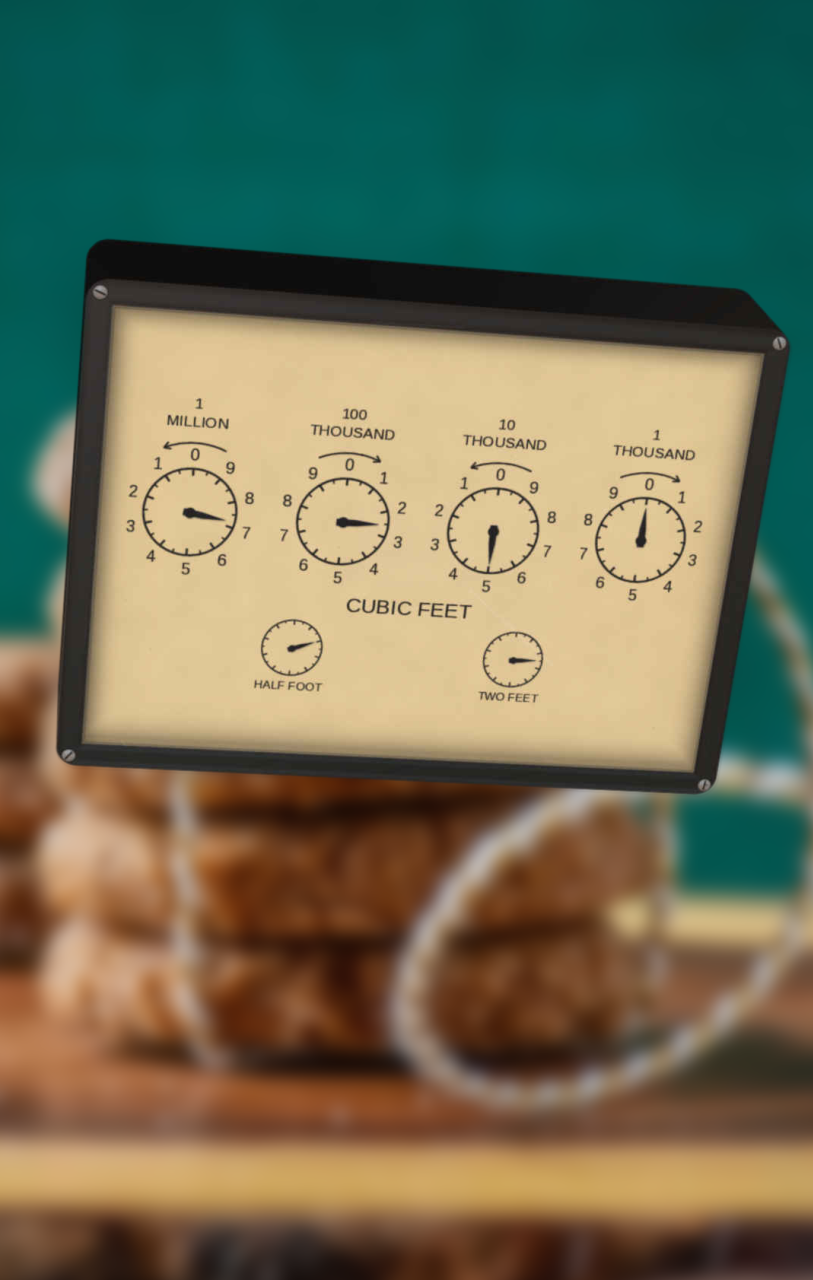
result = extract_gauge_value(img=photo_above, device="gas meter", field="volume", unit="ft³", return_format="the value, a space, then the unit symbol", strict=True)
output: 725000 ft³
